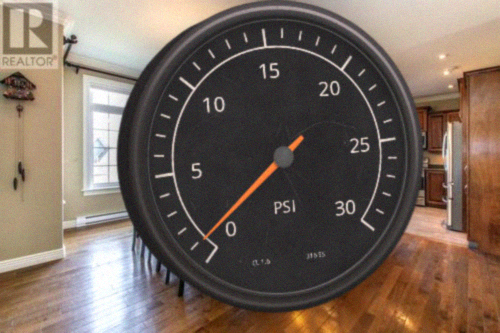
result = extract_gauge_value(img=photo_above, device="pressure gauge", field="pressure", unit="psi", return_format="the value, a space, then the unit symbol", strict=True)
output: 1 psi
